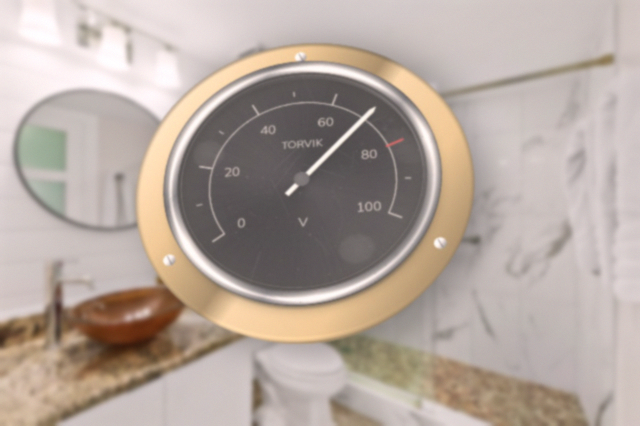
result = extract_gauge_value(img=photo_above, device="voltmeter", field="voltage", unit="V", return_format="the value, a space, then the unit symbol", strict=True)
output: 70 V
